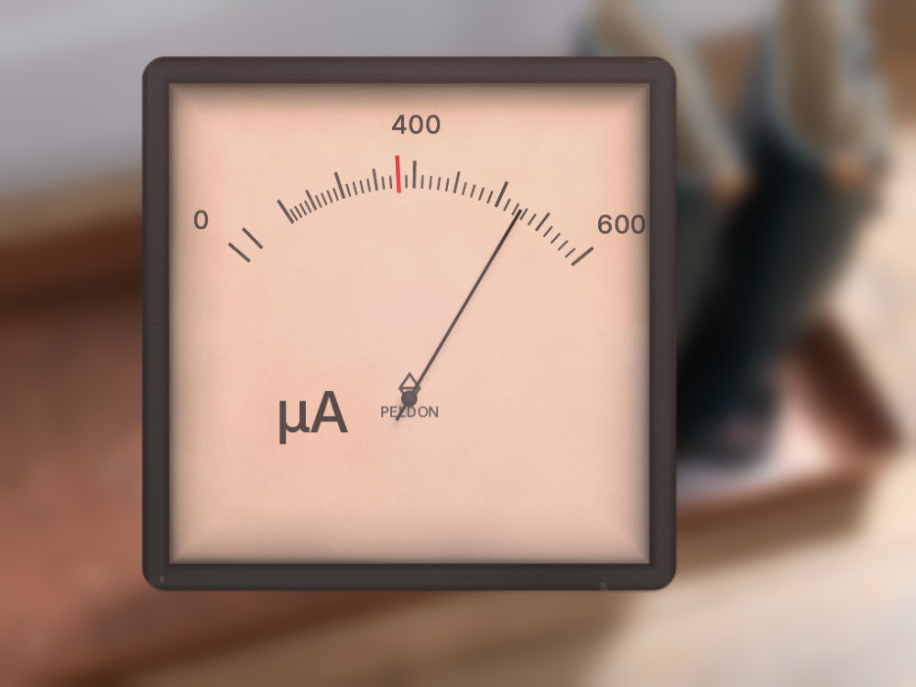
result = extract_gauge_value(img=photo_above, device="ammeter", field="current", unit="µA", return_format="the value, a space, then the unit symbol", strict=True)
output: 525 µA
